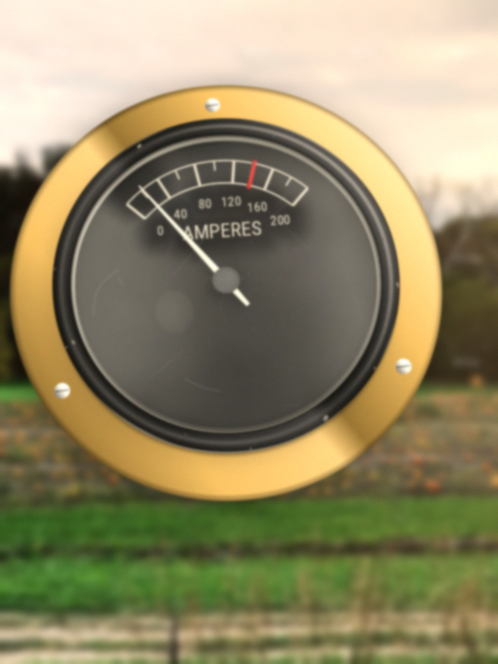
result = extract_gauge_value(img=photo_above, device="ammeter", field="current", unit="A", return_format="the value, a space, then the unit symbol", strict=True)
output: 20 A
